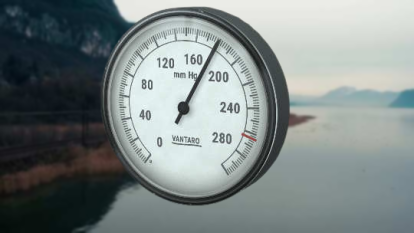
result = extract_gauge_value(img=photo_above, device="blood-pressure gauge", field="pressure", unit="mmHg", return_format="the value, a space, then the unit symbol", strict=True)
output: 180 mmHg
